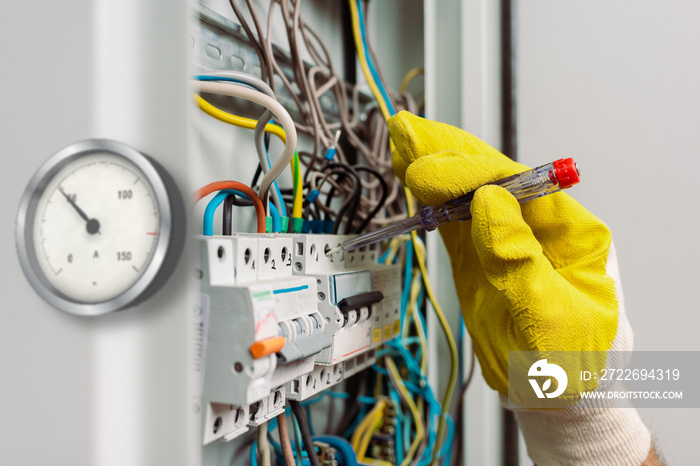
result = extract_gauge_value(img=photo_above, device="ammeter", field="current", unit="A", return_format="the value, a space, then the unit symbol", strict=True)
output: 50 A
